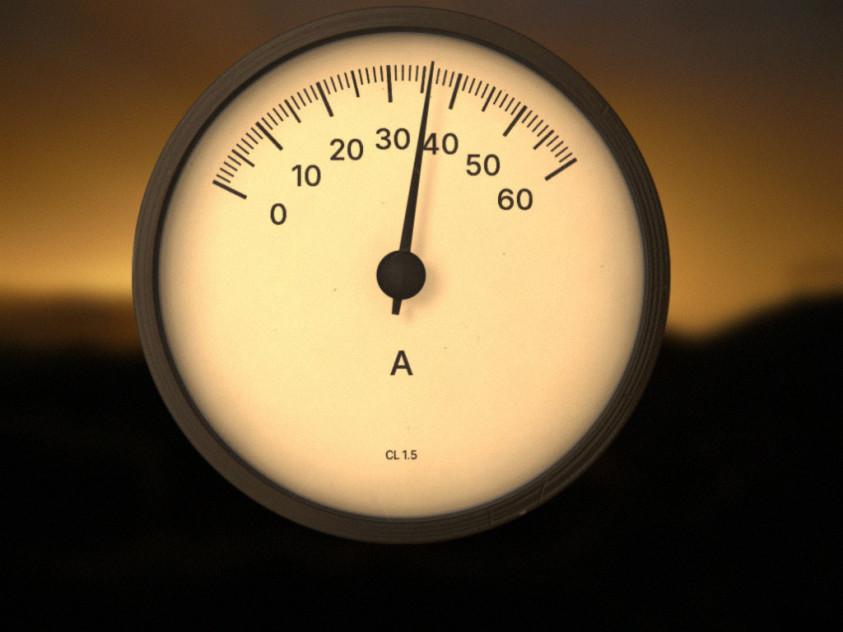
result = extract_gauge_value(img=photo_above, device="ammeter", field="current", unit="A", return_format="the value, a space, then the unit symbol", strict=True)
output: 36 A
